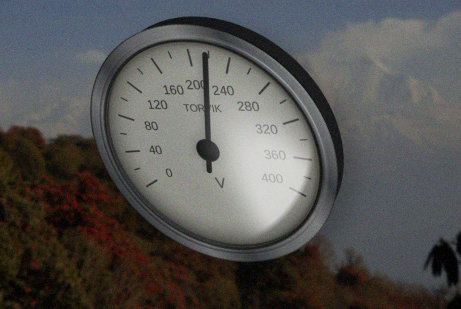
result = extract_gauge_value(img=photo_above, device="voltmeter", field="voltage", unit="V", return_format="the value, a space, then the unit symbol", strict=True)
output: 220 V
